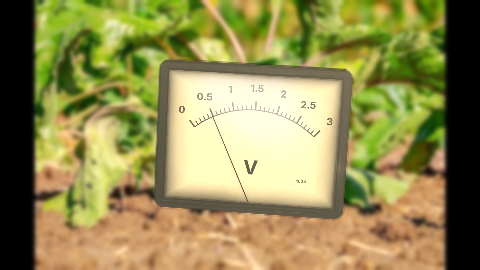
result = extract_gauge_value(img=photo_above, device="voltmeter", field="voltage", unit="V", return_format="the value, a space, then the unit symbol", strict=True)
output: 0.5 V
